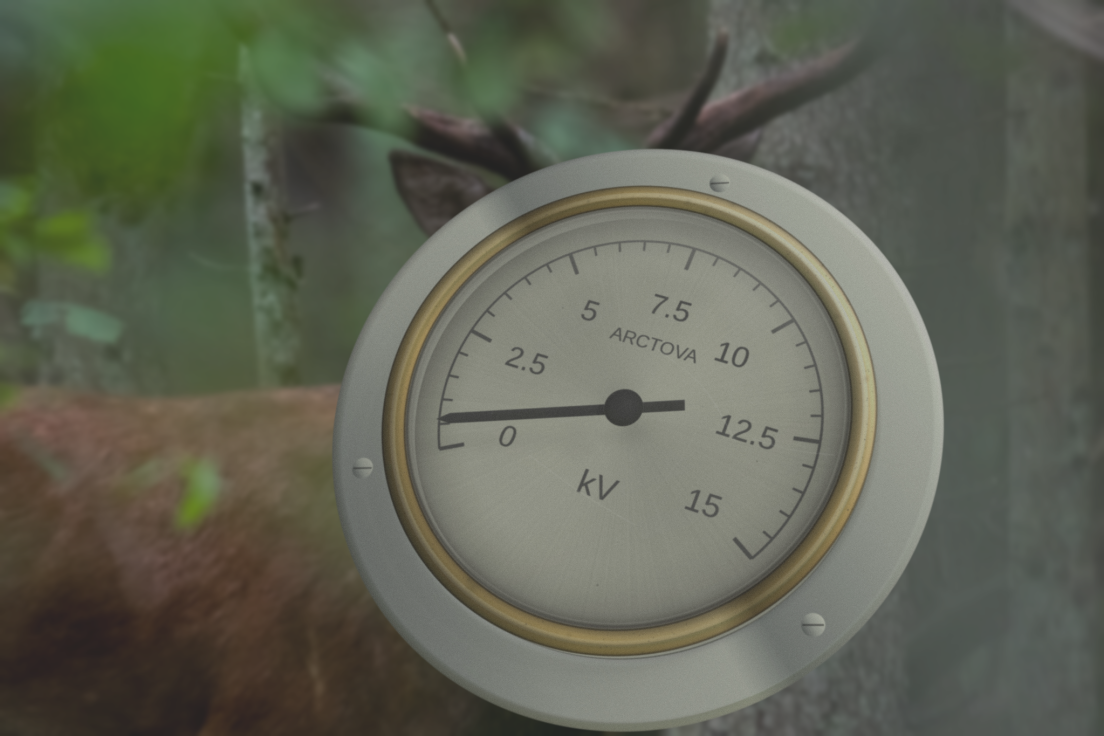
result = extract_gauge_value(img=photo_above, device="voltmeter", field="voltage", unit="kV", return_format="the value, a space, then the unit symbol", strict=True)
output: 0.5 kV
